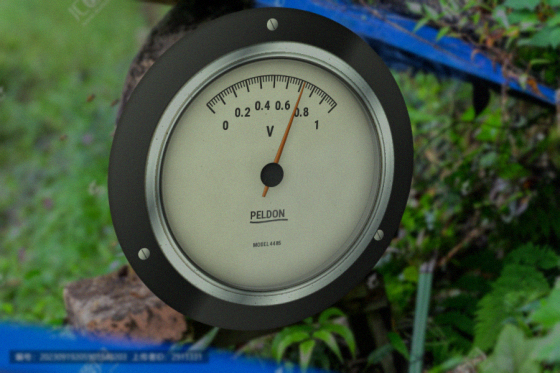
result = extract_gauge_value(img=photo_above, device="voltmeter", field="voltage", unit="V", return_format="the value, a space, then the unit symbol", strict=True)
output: 0.7 V
